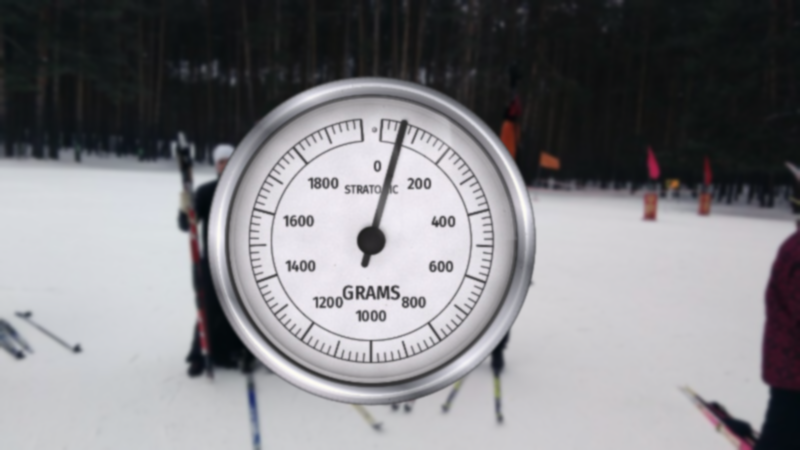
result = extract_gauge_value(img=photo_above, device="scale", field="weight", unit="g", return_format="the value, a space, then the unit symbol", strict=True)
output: 60 g
